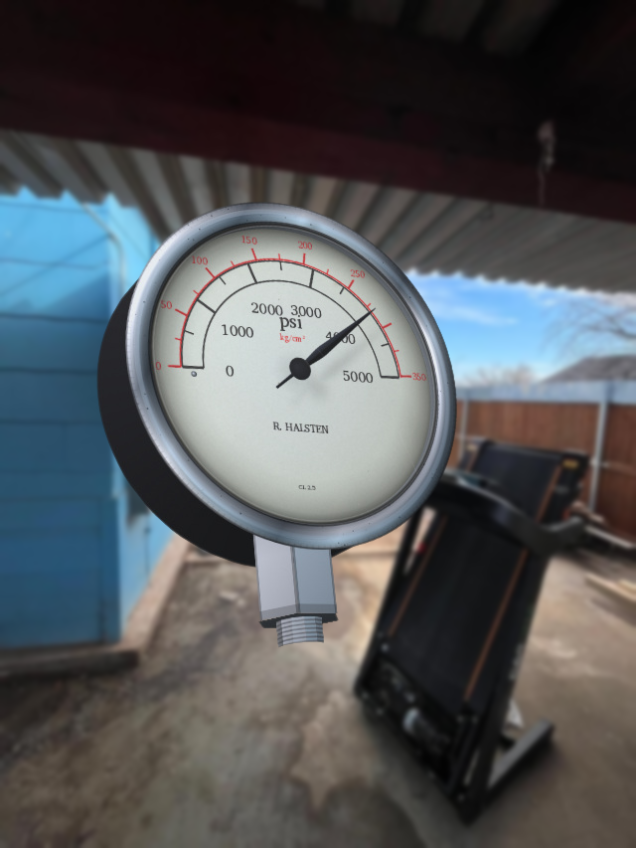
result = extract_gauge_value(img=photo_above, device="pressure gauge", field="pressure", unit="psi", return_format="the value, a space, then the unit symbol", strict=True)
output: 4000 psi
